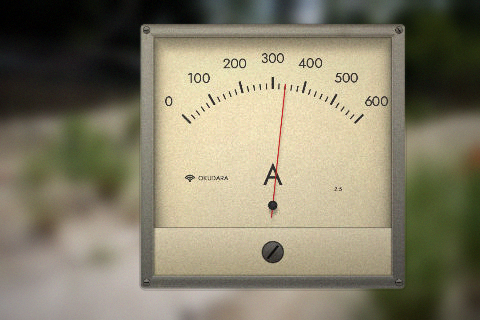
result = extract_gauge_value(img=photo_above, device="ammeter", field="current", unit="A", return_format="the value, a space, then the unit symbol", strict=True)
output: 340 A
